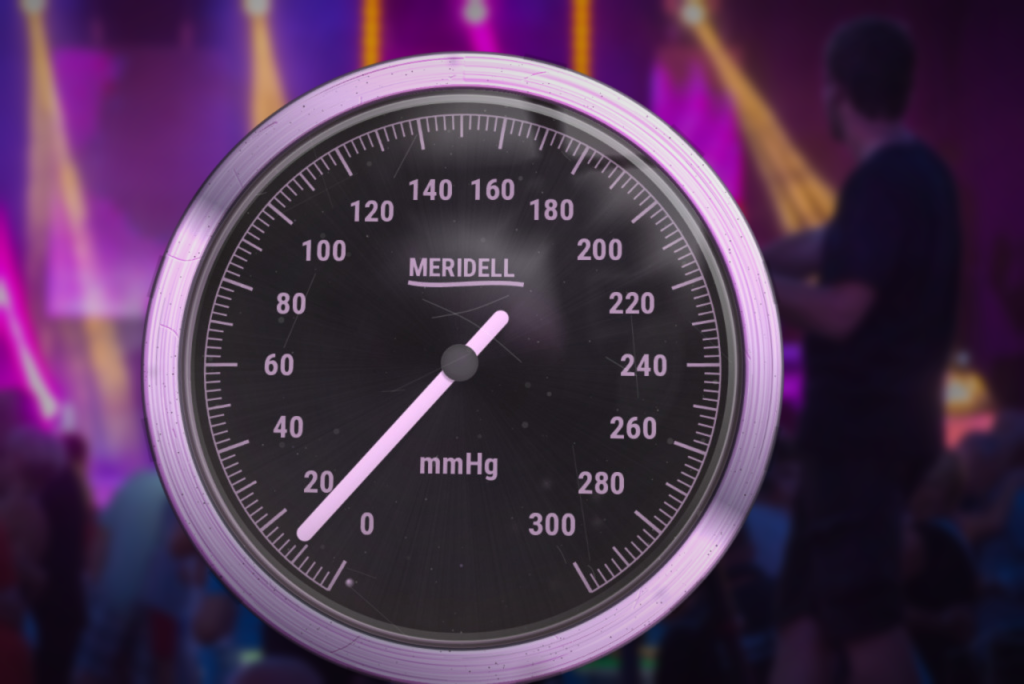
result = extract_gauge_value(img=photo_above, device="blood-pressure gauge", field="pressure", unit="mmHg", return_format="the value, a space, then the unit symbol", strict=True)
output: 12 mmHg
